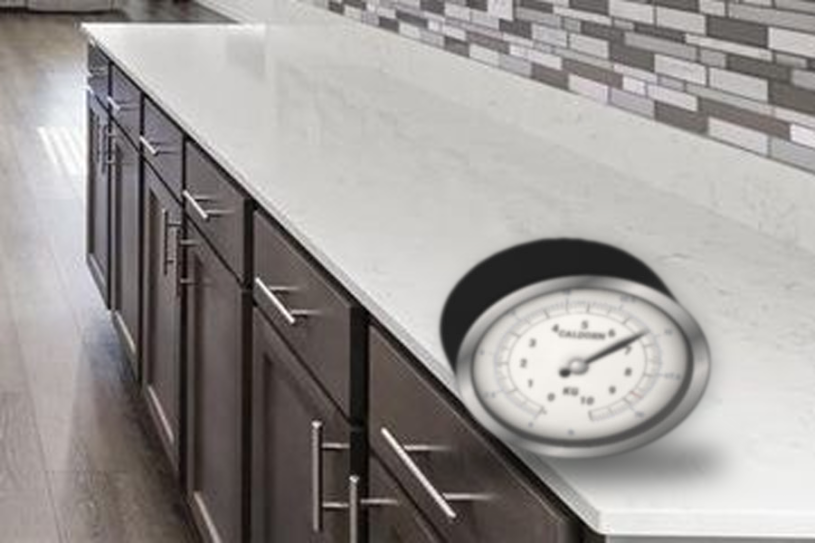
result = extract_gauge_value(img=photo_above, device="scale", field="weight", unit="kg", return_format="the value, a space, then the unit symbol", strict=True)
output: 6.5 kg
